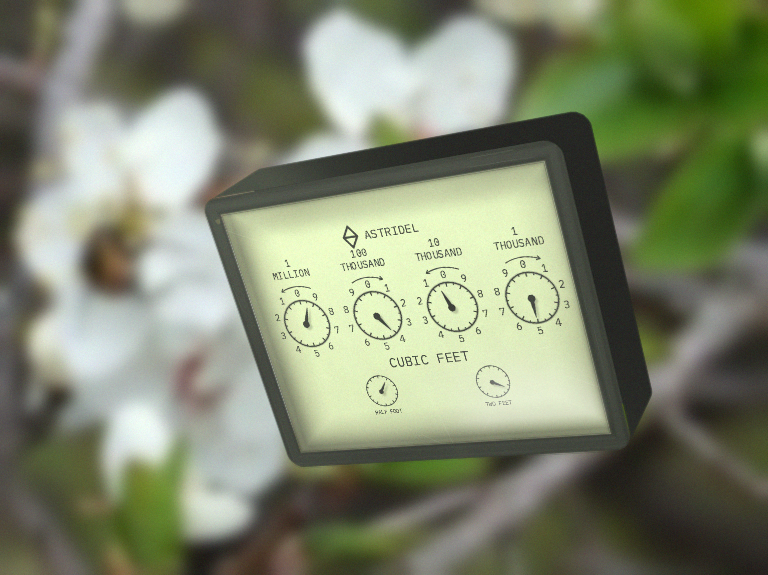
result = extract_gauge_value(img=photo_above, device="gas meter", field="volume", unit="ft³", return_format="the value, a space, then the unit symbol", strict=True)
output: 940500 ft³
